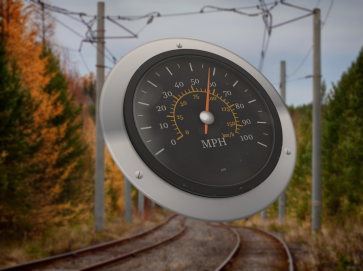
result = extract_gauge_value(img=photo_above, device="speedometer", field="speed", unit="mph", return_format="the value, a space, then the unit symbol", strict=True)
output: 57.5 mph
